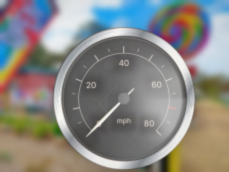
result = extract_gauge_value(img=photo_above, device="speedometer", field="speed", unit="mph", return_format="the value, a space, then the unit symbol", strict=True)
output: 0 mph
